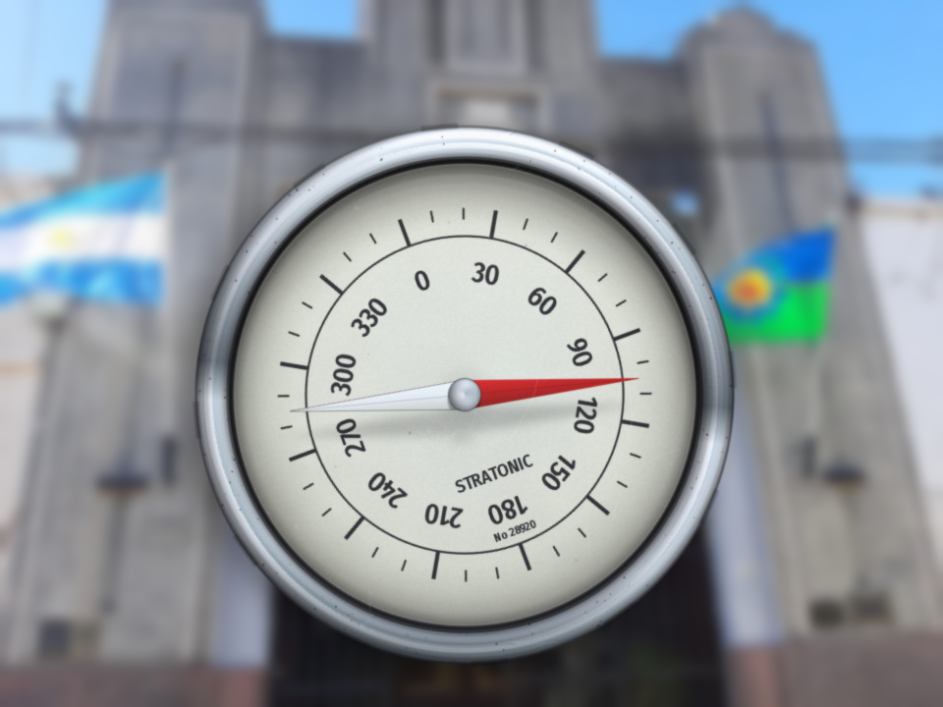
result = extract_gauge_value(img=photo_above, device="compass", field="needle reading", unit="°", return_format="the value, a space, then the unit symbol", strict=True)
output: 105 °
